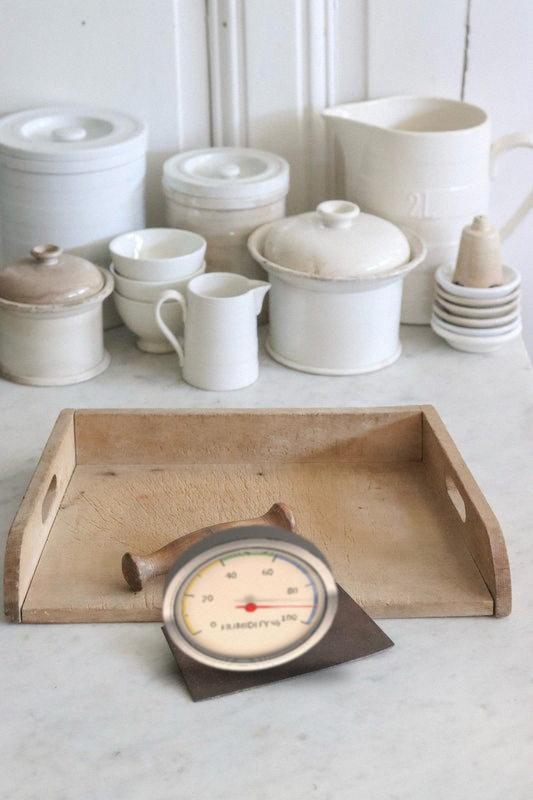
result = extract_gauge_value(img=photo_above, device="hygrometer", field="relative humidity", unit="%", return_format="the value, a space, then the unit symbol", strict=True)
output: 90 %
